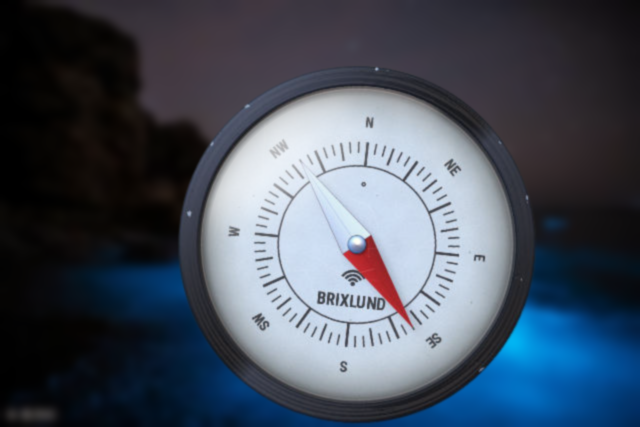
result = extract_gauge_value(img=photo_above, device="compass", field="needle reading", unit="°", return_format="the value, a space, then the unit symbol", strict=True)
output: 140 °
